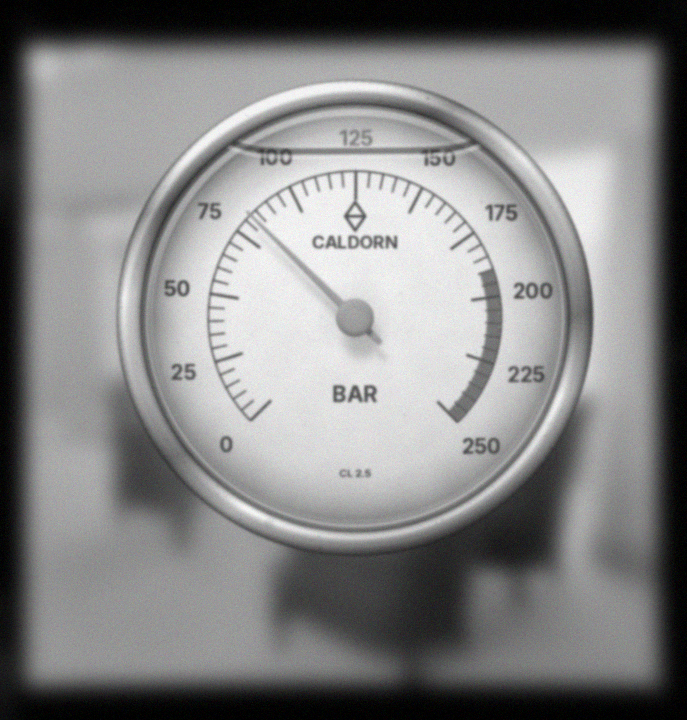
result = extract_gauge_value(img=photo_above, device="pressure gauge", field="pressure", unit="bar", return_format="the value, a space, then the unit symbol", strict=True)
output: 82.5 bar
